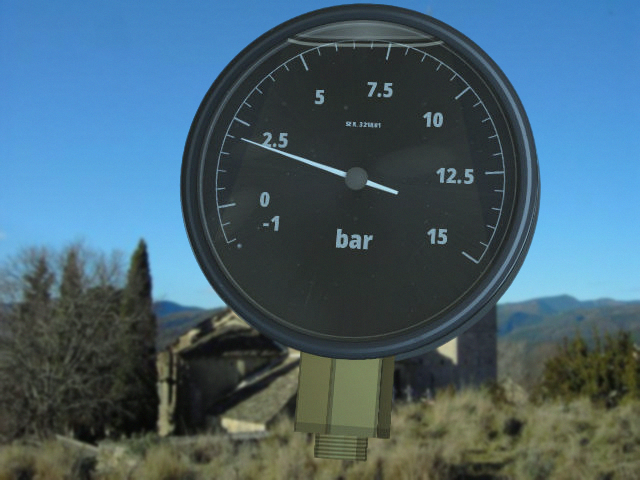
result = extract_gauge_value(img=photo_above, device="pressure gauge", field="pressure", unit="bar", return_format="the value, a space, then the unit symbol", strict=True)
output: 2 bar
